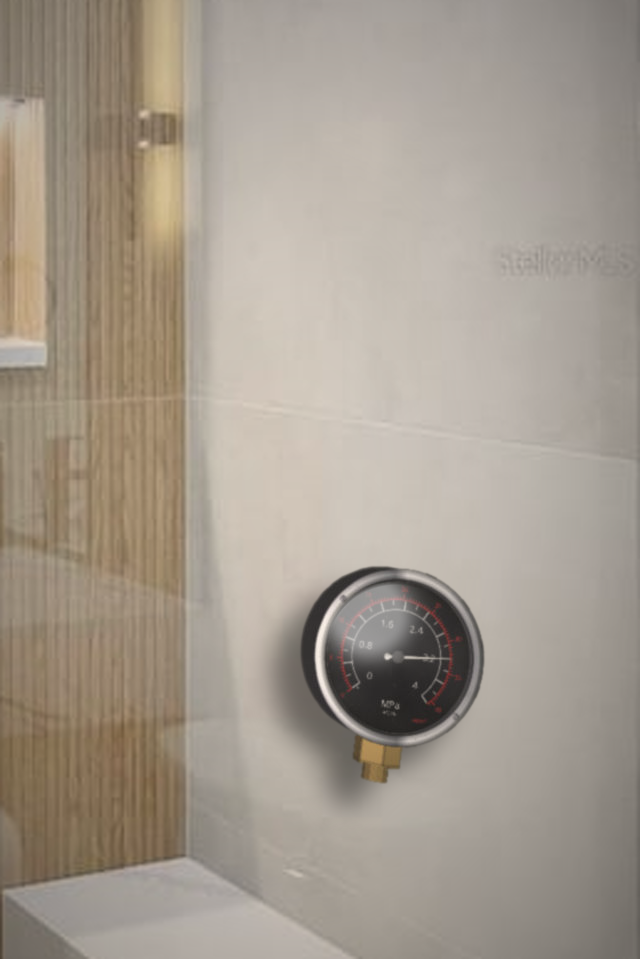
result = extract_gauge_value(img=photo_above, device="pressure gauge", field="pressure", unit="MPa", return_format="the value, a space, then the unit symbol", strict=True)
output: 3.2 MPa
